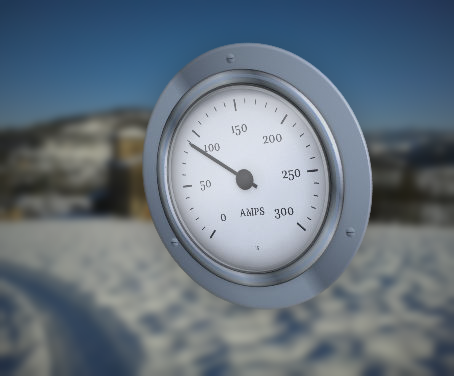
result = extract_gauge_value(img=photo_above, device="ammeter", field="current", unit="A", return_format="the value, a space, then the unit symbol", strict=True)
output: 90 A
